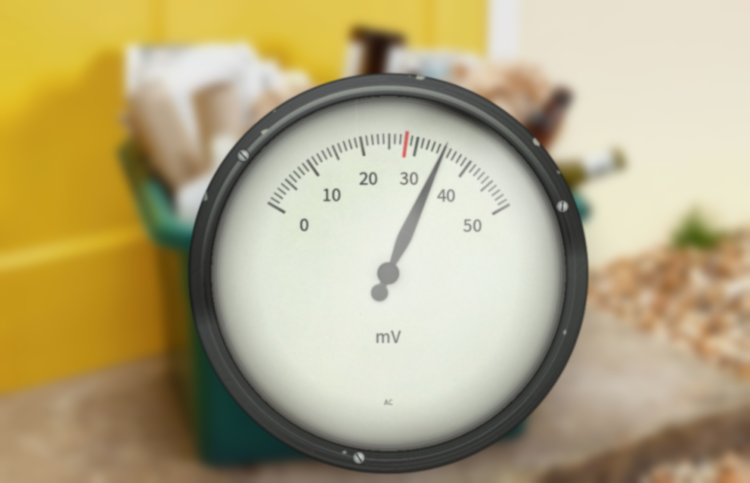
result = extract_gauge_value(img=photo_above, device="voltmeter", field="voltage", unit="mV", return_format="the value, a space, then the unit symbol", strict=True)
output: 35 mV
